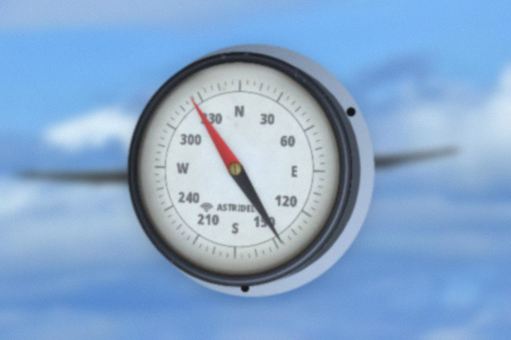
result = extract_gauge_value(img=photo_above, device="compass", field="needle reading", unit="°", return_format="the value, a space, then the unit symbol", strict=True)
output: 325 °
